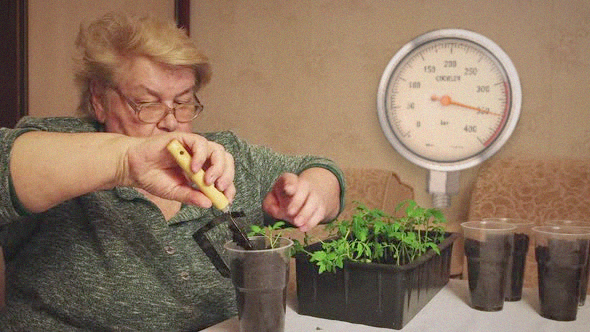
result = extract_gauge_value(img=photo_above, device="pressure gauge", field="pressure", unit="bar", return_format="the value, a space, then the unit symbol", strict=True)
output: 350 bar
